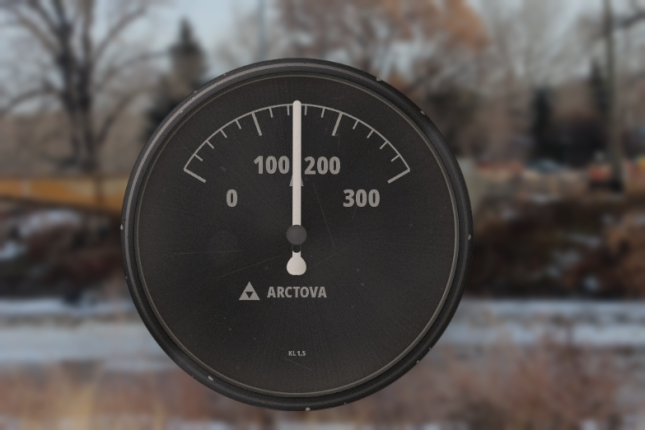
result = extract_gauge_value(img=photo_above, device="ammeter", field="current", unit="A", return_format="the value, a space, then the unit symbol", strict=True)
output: 150 A
